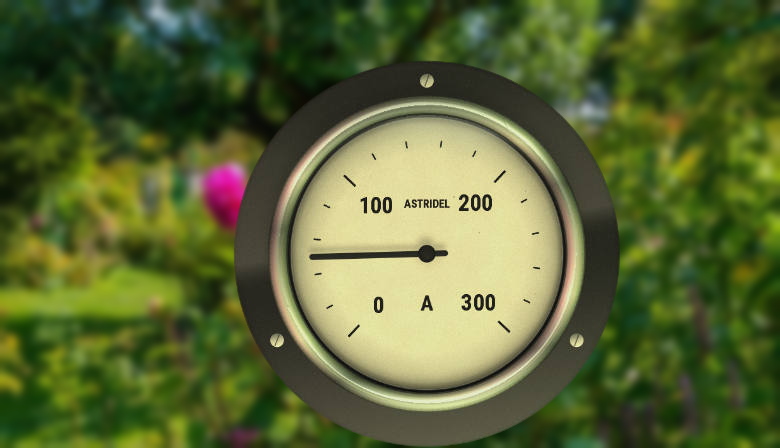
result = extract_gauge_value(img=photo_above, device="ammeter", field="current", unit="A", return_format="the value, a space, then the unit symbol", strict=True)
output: 50 A
